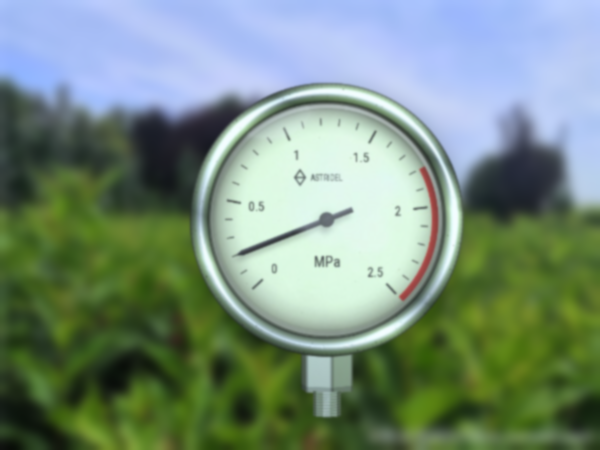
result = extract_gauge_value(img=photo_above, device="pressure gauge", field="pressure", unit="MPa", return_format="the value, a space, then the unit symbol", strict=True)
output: 0.2 MPa
